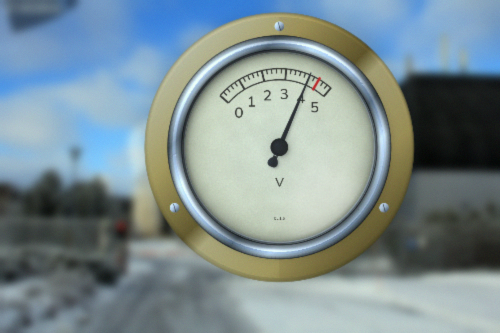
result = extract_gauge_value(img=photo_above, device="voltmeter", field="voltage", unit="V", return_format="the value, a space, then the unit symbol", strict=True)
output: 4 V
